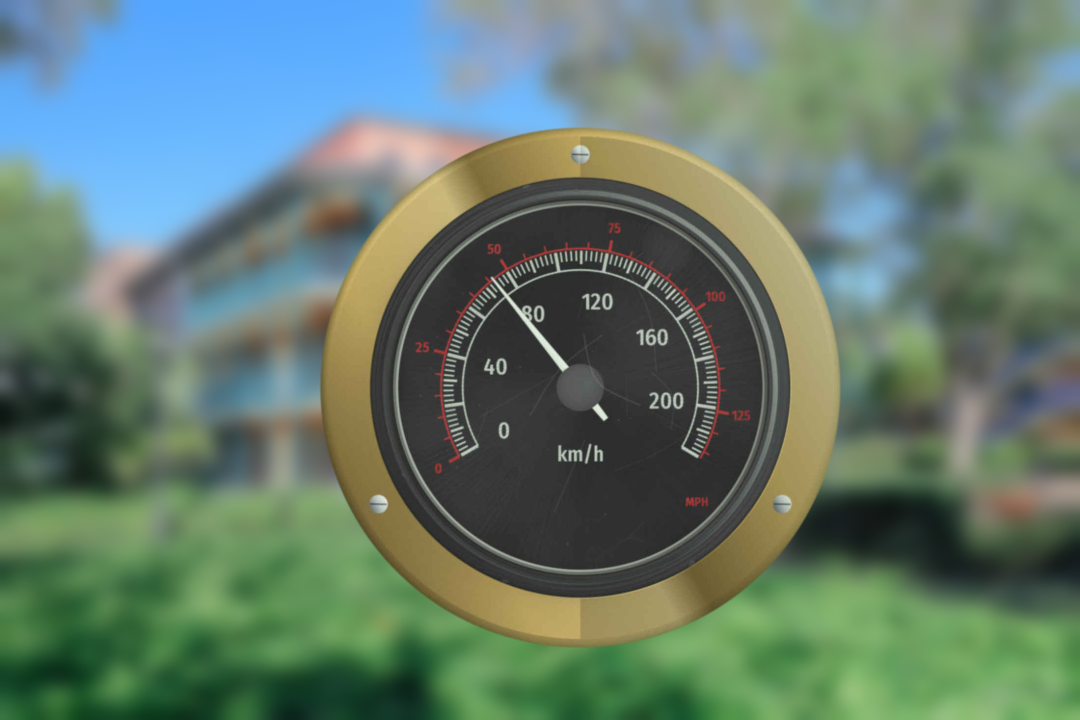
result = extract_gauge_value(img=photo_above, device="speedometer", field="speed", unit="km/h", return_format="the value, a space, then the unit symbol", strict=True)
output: 74 km/h
